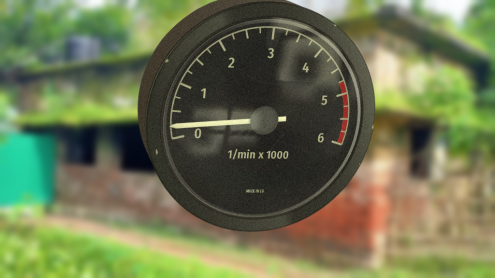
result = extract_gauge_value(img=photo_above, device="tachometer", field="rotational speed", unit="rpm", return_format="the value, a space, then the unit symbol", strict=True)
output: 250 rpm
